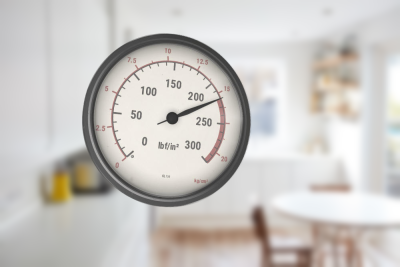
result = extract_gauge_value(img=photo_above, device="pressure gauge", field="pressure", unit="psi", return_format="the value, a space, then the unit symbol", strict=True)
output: 220 psi
